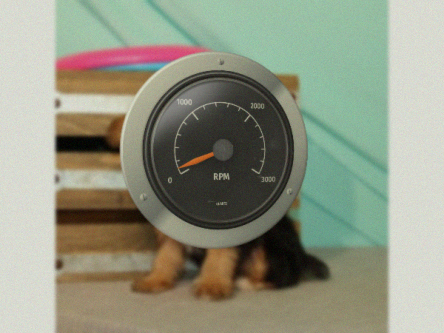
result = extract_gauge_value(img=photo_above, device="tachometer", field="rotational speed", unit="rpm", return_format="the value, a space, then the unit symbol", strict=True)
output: 100 rpm
